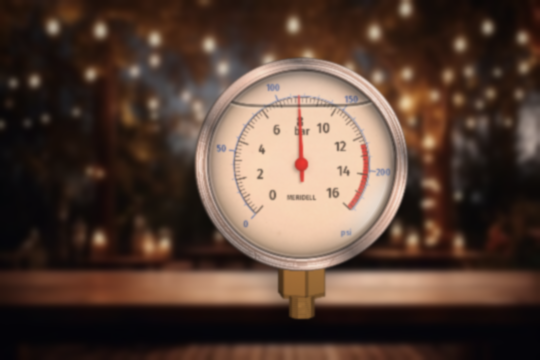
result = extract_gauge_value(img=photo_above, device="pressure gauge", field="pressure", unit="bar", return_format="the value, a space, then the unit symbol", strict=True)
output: 8 bar
